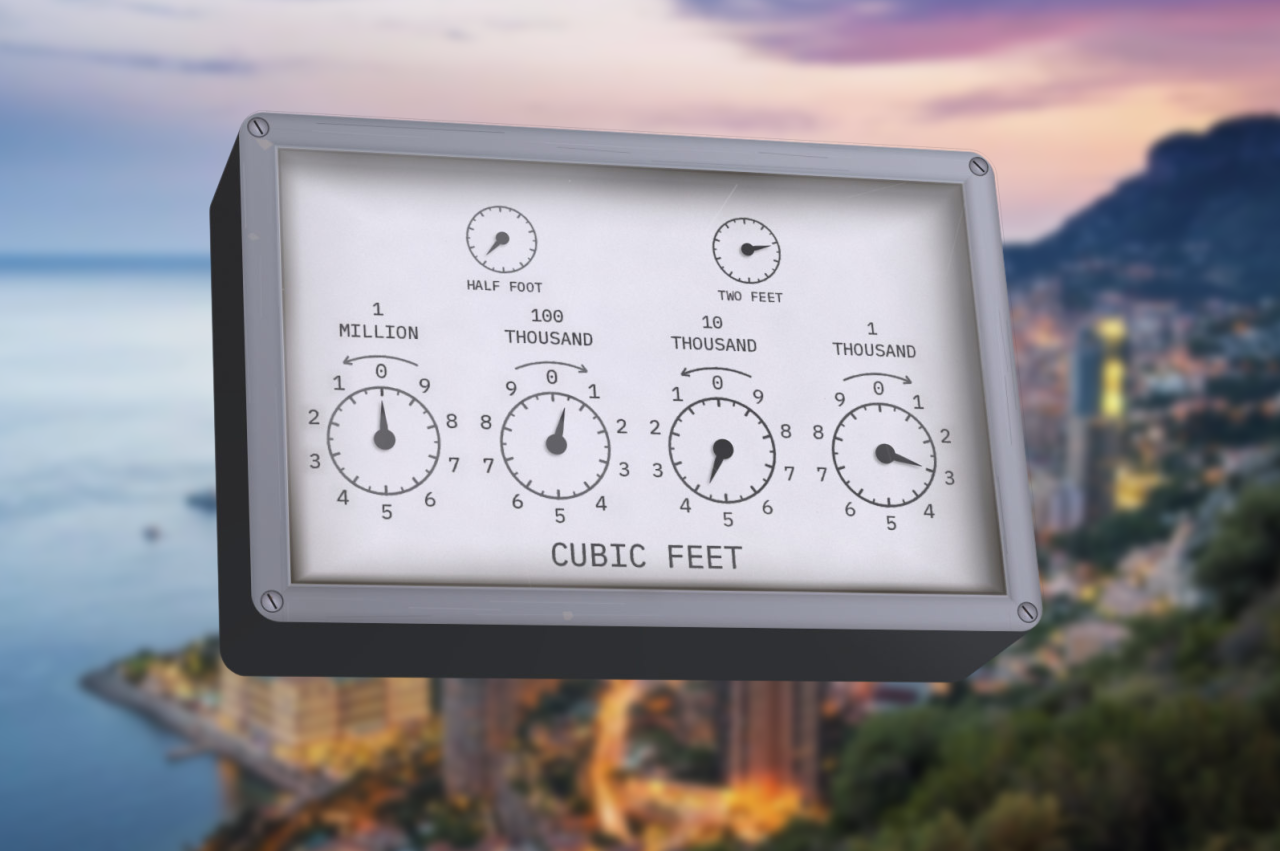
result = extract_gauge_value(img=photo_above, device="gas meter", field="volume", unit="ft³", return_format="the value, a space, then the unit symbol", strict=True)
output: 4300 ft³
